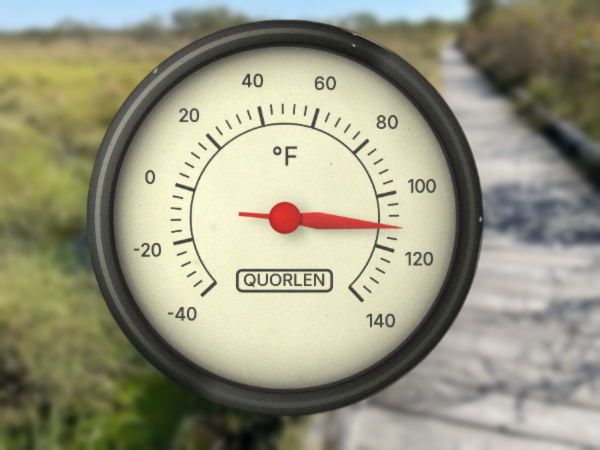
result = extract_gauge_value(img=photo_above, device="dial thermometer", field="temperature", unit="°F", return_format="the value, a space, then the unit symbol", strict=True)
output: 112 °F
